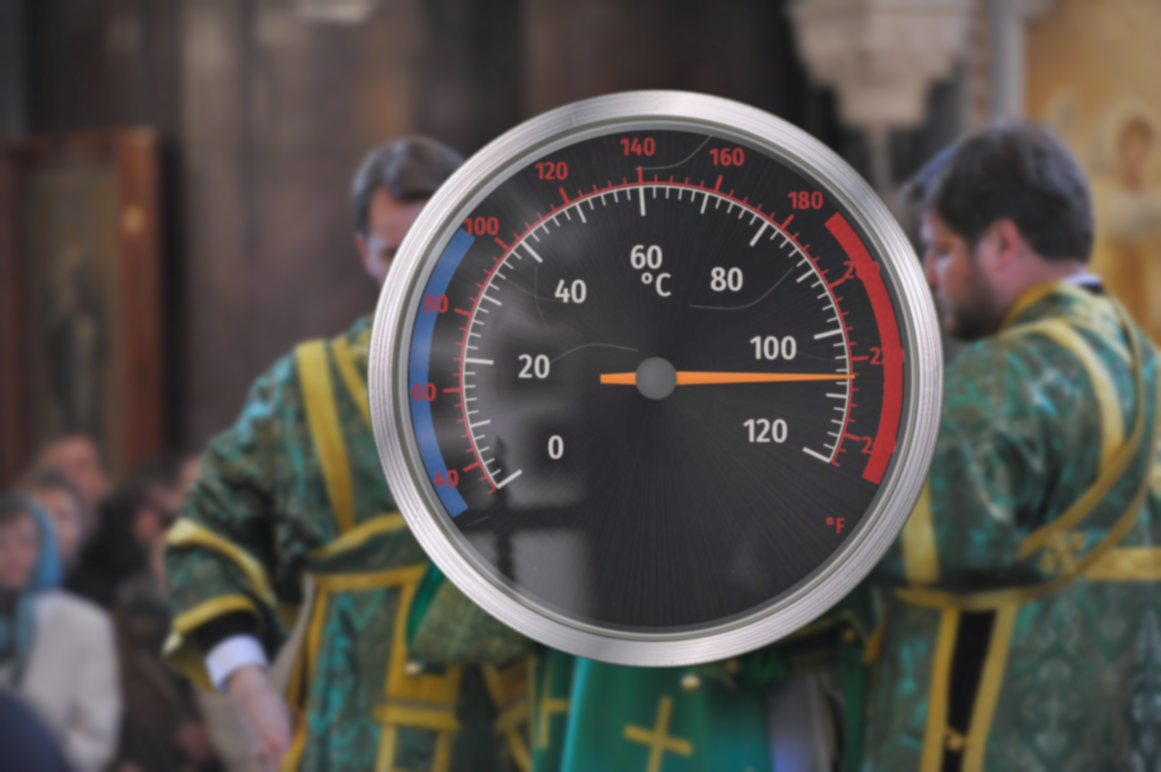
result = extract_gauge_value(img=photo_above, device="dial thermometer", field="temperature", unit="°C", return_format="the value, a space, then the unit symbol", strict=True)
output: 107 °C
